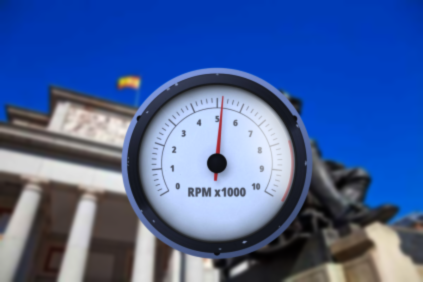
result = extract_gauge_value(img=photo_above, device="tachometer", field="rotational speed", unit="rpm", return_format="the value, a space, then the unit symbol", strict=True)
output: 5200 rpm
